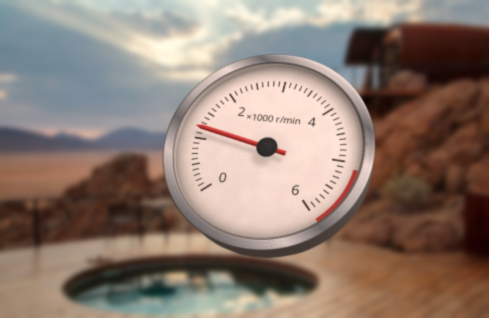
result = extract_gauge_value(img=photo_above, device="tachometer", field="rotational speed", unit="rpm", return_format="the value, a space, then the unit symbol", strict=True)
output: 1200 rpm
